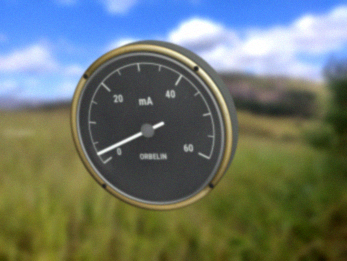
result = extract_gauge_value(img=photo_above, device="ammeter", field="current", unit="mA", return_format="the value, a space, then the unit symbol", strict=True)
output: 2.5 mA
